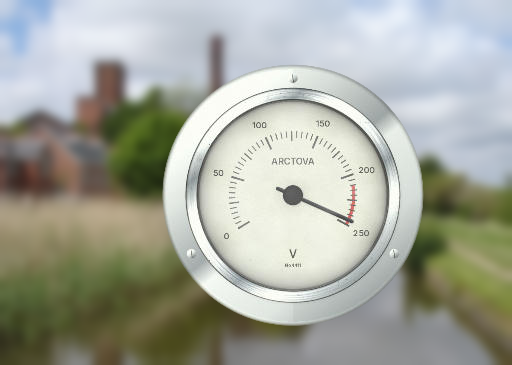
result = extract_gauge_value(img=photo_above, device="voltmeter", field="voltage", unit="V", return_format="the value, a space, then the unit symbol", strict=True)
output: 245 V
